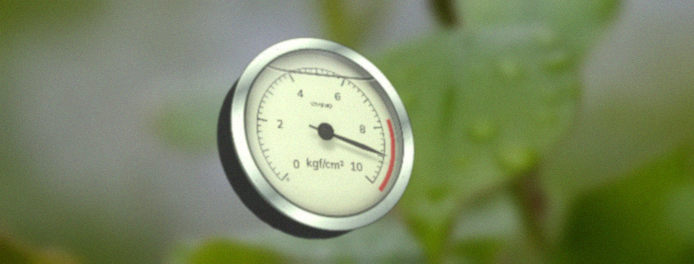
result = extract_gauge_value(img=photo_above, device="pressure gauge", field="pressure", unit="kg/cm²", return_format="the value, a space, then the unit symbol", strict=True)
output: 9 kg/cm²
